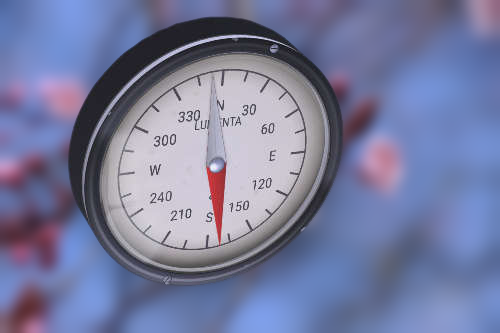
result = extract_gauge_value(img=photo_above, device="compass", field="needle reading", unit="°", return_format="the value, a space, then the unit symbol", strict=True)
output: 172.5 °
